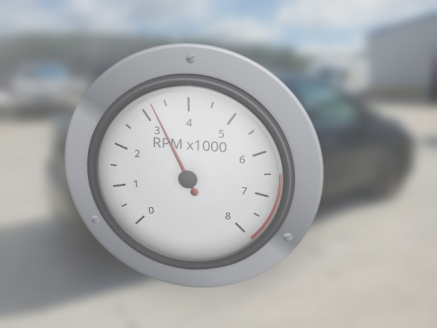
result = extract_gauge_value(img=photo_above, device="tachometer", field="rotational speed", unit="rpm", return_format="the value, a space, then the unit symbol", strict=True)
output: 3250 rpm
